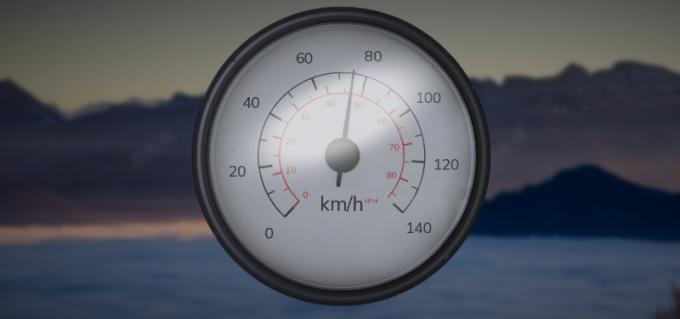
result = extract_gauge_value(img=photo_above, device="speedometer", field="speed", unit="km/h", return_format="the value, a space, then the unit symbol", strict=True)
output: 75 km/h
